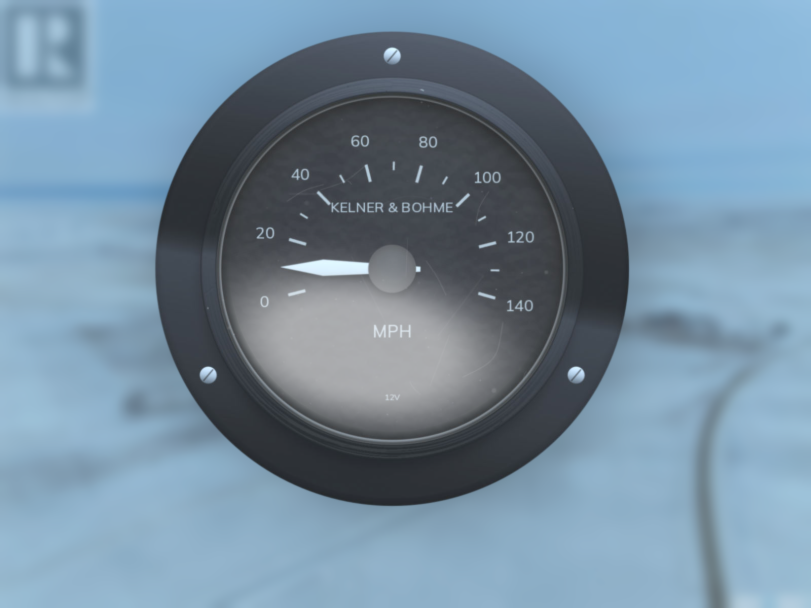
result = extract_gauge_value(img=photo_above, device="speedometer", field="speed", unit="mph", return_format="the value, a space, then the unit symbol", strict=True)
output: 10 mph
